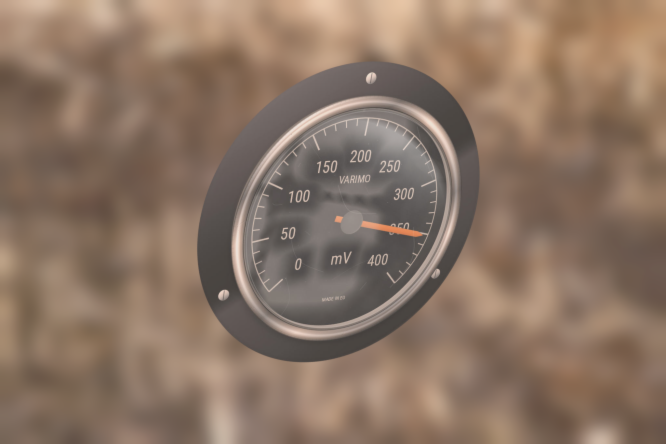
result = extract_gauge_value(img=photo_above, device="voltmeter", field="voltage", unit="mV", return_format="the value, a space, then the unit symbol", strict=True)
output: 350 mV
